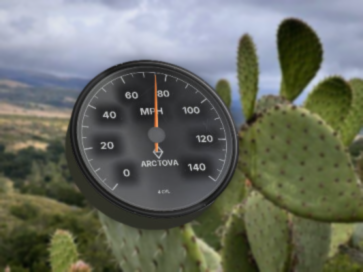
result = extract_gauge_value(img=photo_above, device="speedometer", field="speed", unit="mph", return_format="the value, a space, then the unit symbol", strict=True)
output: 75 mph
